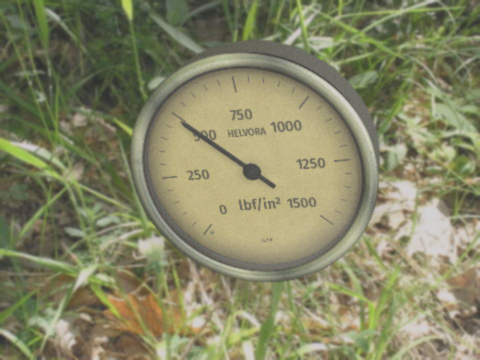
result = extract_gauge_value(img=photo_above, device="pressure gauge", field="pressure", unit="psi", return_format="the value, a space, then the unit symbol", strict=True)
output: 500 psi
